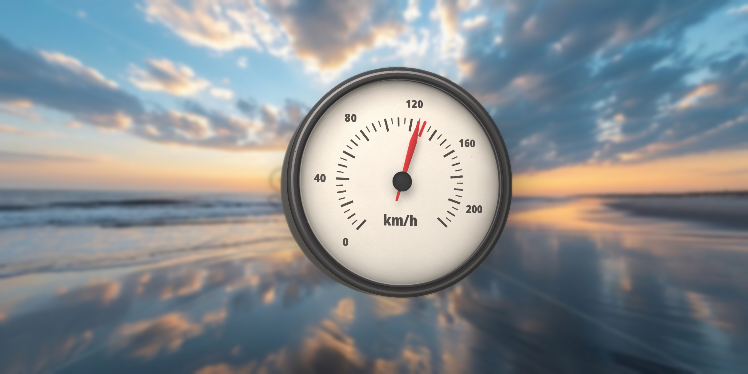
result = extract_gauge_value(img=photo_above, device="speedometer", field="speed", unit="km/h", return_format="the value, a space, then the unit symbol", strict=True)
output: 125 km/h
